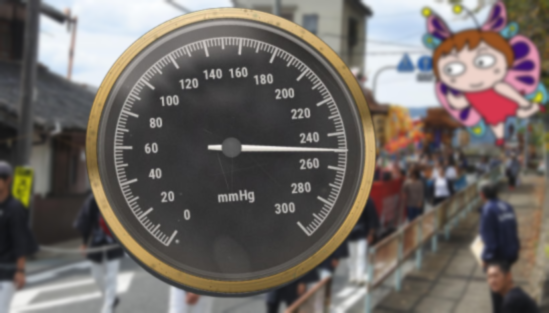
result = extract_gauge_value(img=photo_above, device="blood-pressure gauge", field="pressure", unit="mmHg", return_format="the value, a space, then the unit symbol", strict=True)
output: 250 mmHg
